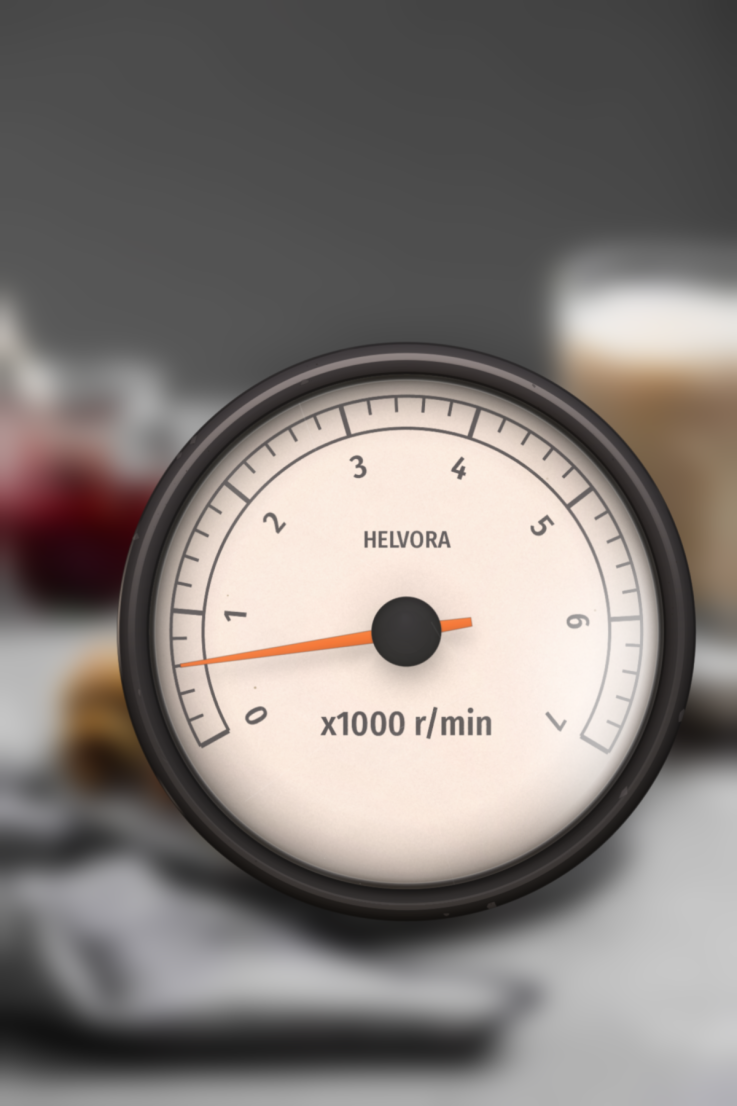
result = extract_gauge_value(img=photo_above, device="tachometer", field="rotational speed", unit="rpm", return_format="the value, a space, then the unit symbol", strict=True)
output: 600 rpm
